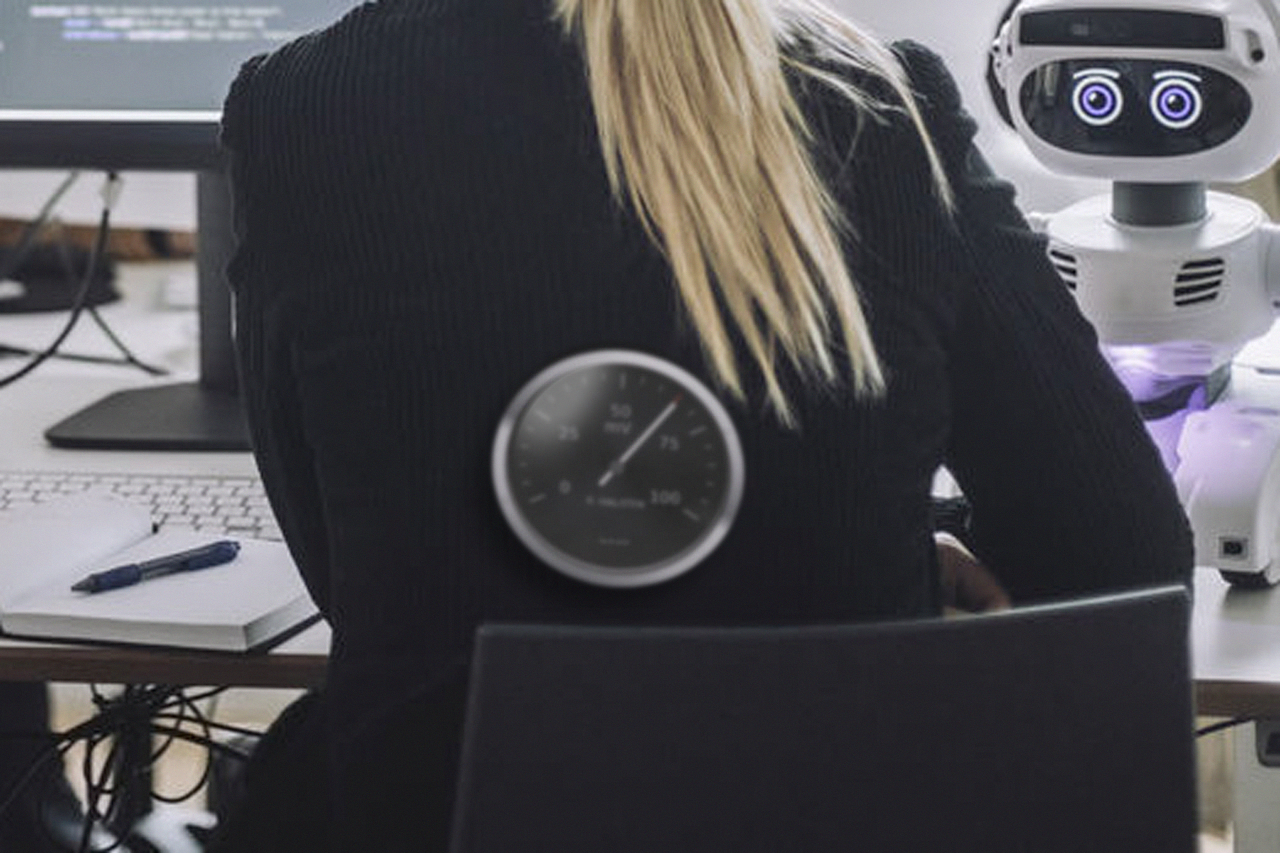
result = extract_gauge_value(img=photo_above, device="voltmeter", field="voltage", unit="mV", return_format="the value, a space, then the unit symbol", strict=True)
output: 65 mV
